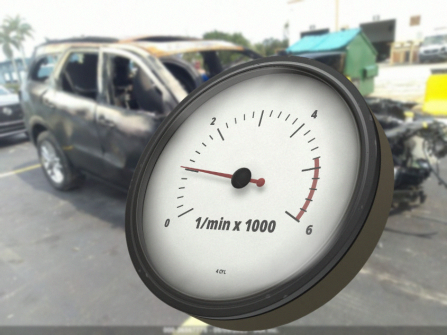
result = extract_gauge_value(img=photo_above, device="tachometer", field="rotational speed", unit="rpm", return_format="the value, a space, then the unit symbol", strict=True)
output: 1000 rpm
